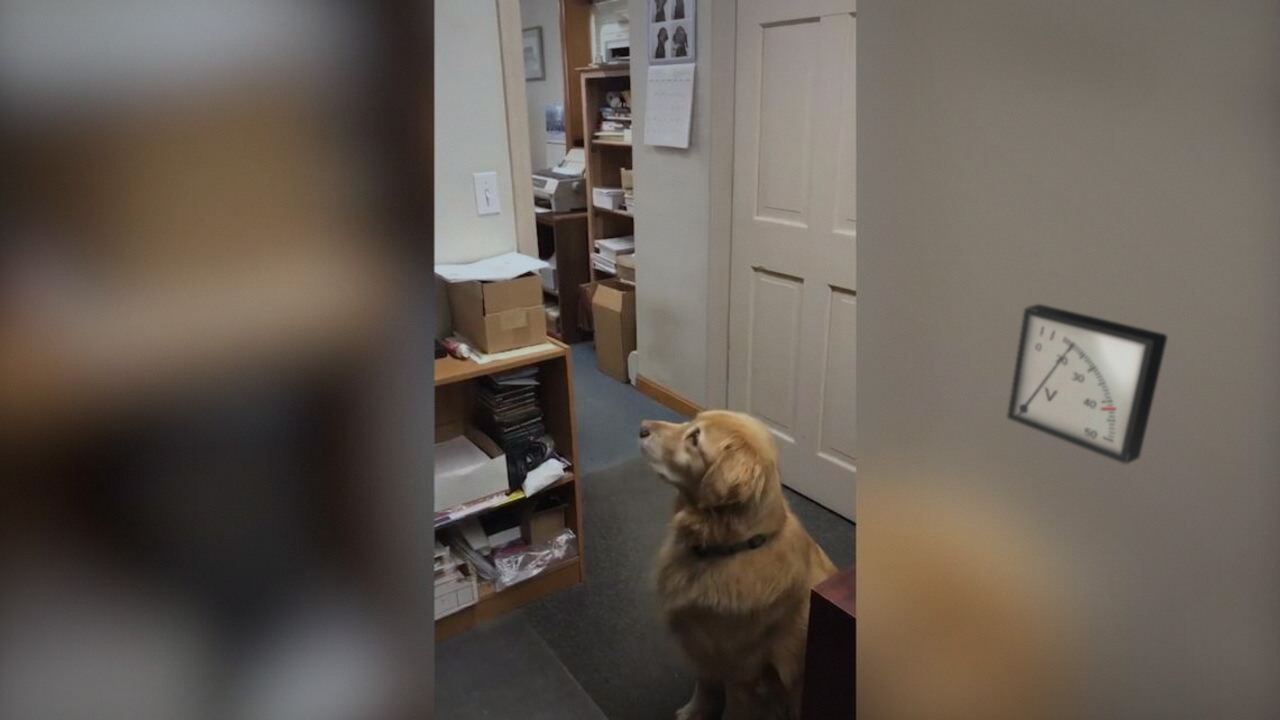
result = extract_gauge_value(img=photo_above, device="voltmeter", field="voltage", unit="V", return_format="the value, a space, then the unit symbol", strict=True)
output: 20 V
